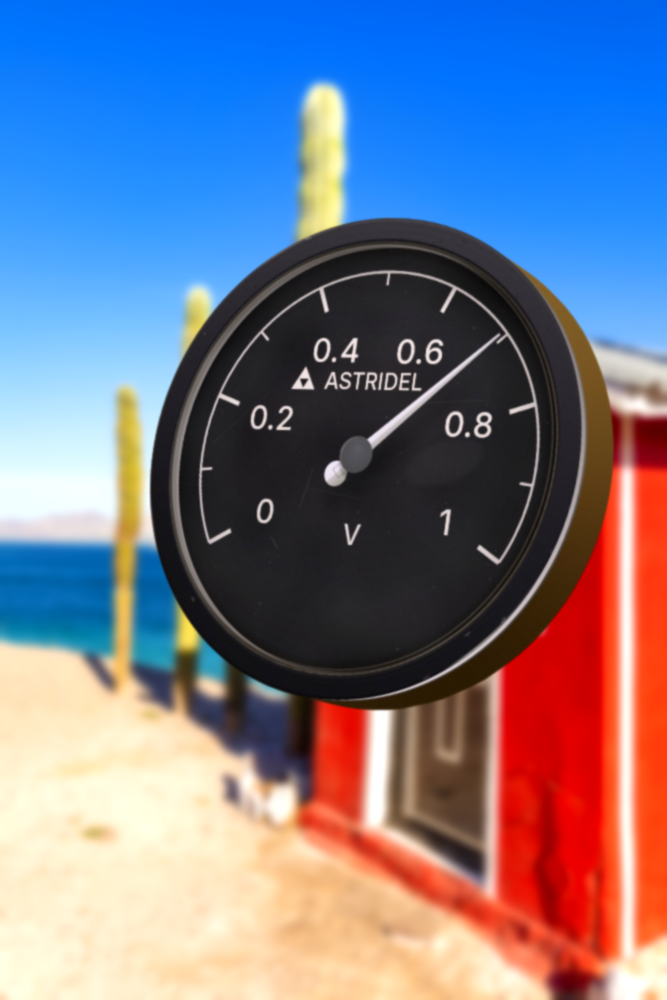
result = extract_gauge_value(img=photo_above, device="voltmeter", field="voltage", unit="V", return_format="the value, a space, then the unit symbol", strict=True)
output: 0.7 V
